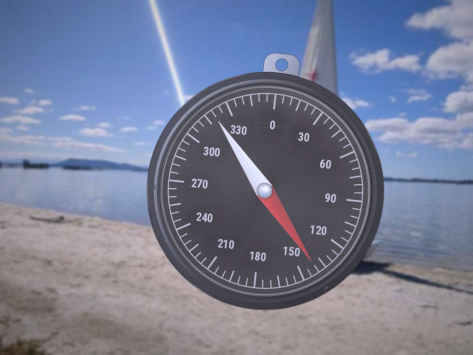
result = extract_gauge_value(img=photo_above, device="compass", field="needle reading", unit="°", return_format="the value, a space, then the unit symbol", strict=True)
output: 140 °
